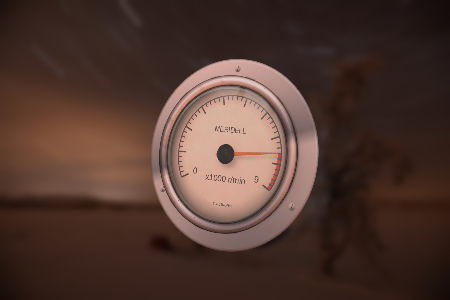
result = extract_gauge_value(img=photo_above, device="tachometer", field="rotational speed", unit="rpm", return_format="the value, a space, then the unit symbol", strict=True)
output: 7600 rpm
